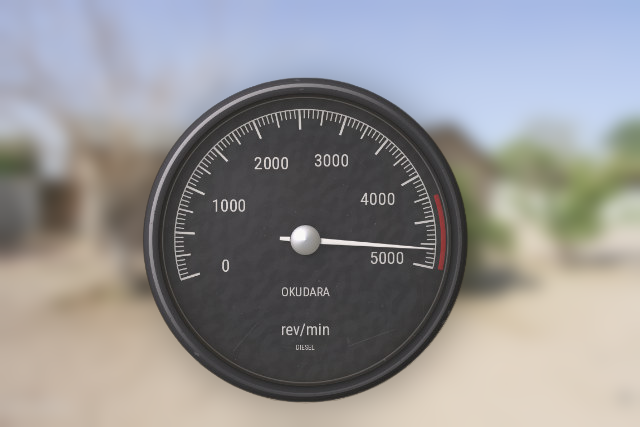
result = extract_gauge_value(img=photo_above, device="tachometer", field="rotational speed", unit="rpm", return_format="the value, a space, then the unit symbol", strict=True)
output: 4800 rpm
